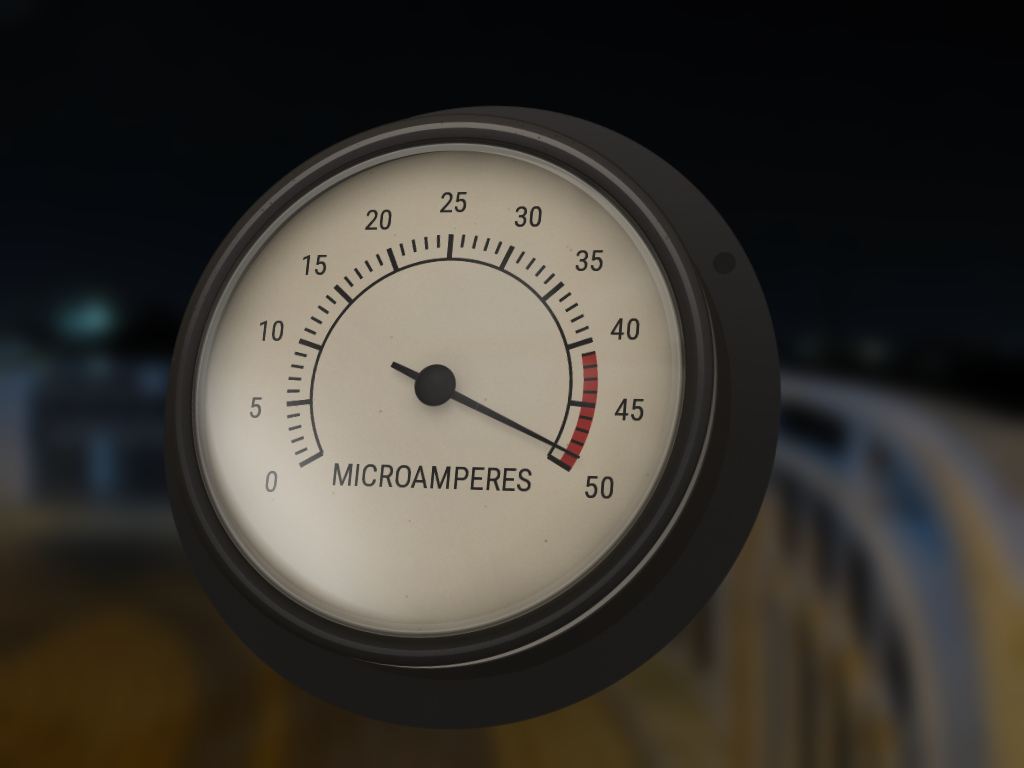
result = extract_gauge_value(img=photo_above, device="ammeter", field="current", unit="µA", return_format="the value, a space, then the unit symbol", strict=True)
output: 49 µA
